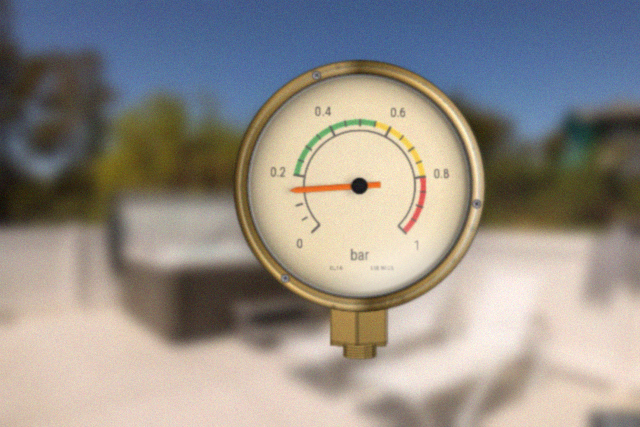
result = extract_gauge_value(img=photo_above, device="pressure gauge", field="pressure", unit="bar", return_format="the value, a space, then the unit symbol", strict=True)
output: 0.15 bar
